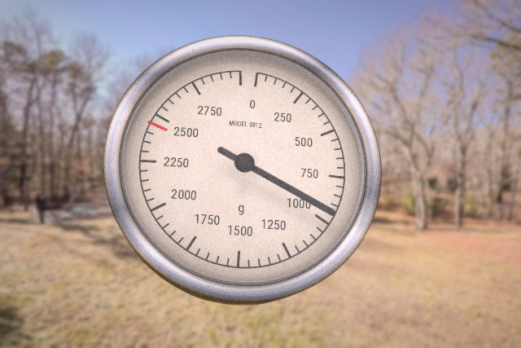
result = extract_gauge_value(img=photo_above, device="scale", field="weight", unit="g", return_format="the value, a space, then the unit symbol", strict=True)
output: 950 g
